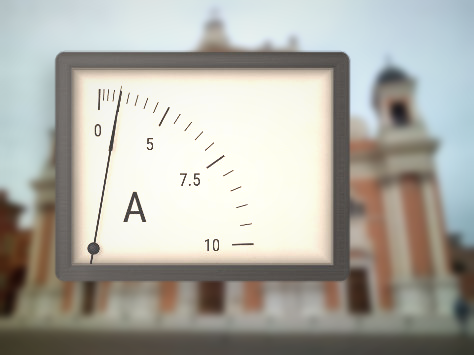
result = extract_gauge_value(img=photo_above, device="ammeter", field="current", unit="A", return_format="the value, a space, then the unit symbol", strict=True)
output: 2.5 A
